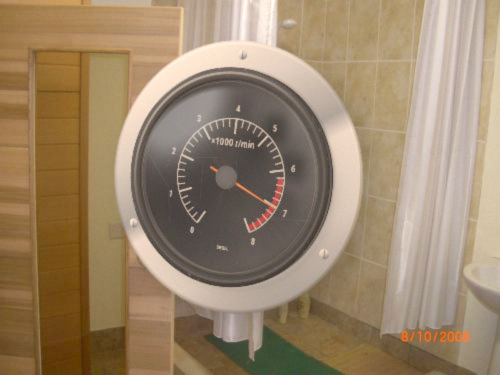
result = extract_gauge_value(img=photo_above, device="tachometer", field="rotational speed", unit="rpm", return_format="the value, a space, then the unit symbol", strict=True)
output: 7000 rpm
